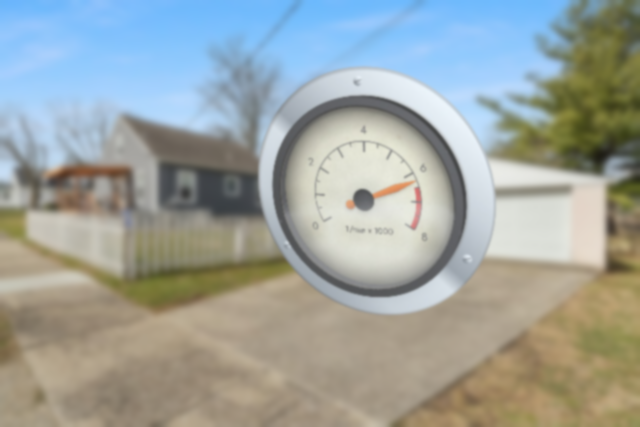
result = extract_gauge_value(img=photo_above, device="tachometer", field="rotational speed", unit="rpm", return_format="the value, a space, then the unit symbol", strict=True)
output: 6250 rpm
